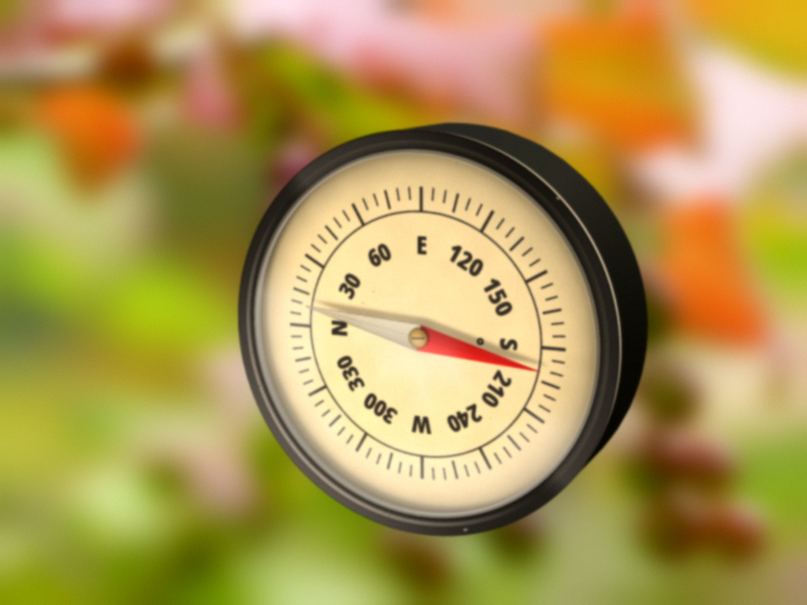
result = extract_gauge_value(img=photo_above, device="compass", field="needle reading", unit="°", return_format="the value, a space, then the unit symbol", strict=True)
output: 190 °
